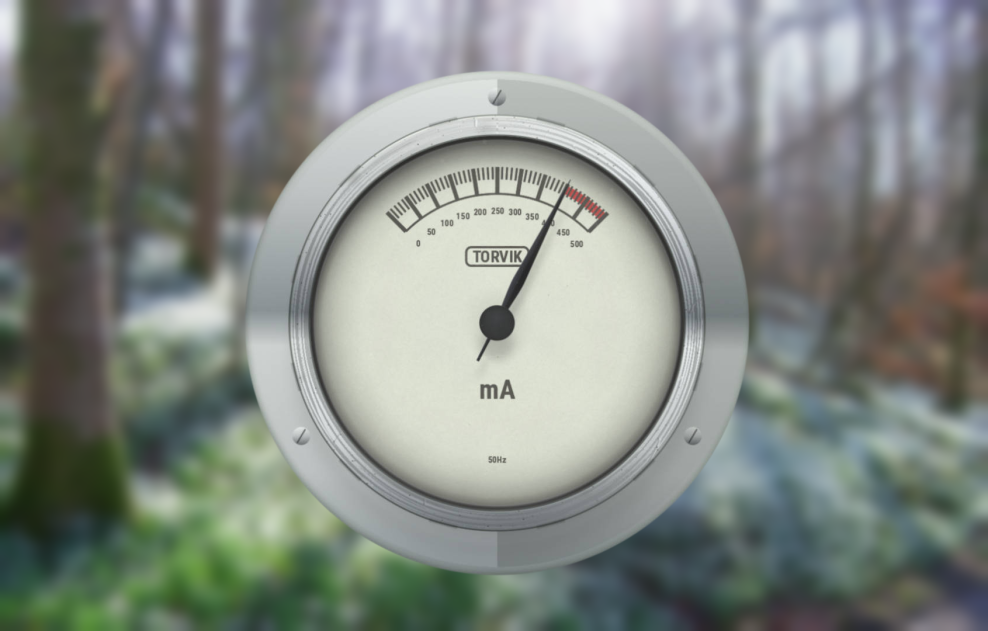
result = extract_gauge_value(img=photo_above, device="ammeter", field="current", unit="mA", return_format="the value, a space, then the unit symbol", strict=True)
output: 400 mA
